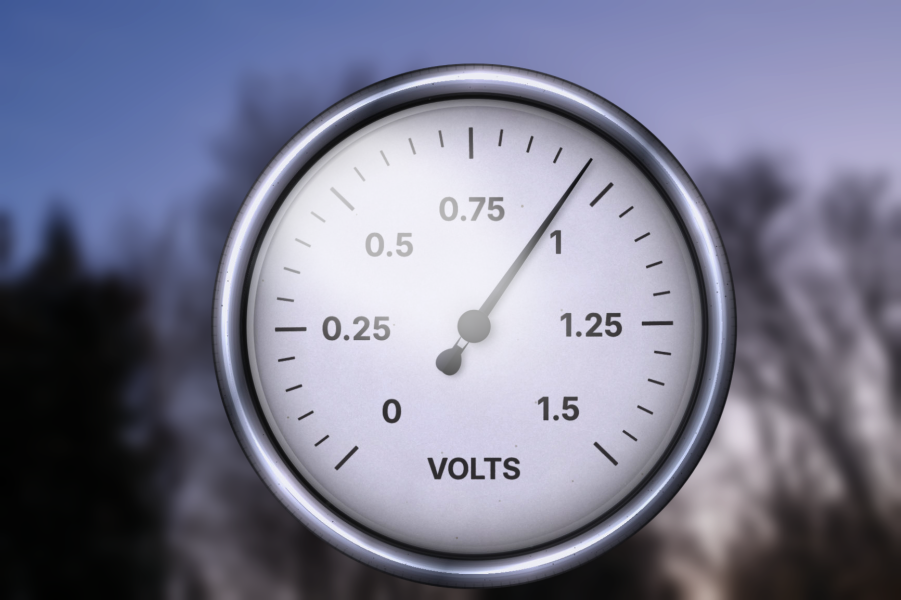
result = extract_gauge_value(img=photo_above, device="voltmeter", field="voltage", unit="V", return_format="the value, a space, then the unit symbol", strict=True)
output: 0.95 V
